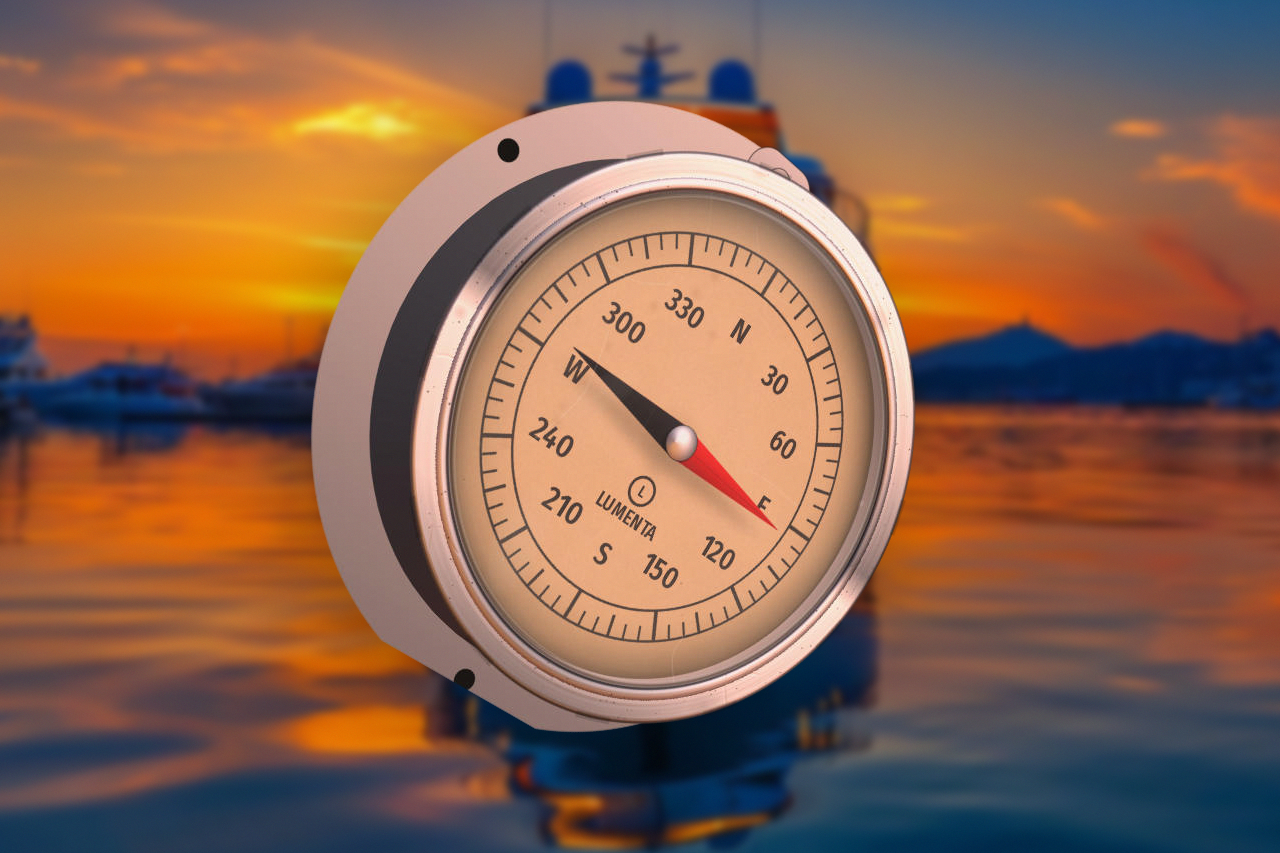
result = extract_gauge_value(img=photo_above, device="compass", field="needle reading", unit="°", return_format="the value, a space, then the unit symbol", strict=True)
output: 95 °
